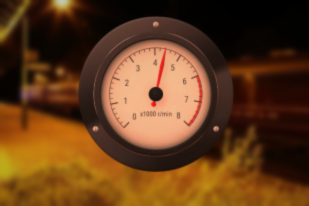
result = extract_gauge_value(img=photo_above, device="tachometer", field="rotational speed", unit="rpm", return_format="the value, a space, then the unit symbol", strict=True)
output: 4400 rpm
